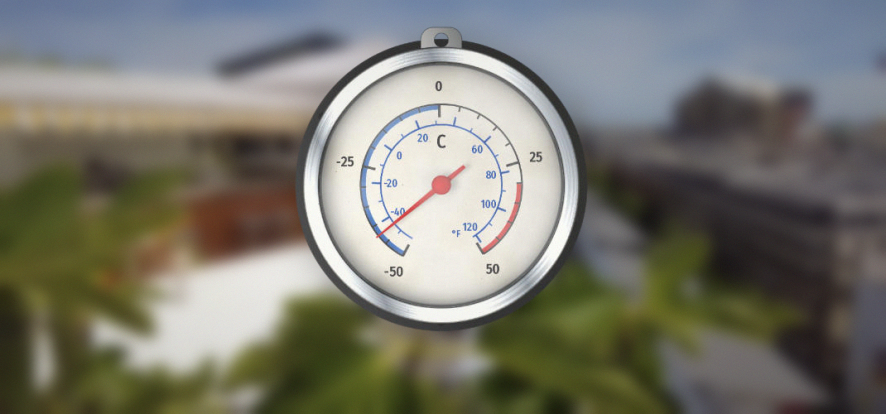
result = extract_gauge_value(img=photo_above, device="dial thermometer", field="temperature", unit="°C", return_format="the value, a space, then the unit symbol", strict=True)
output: -42.5 °C
